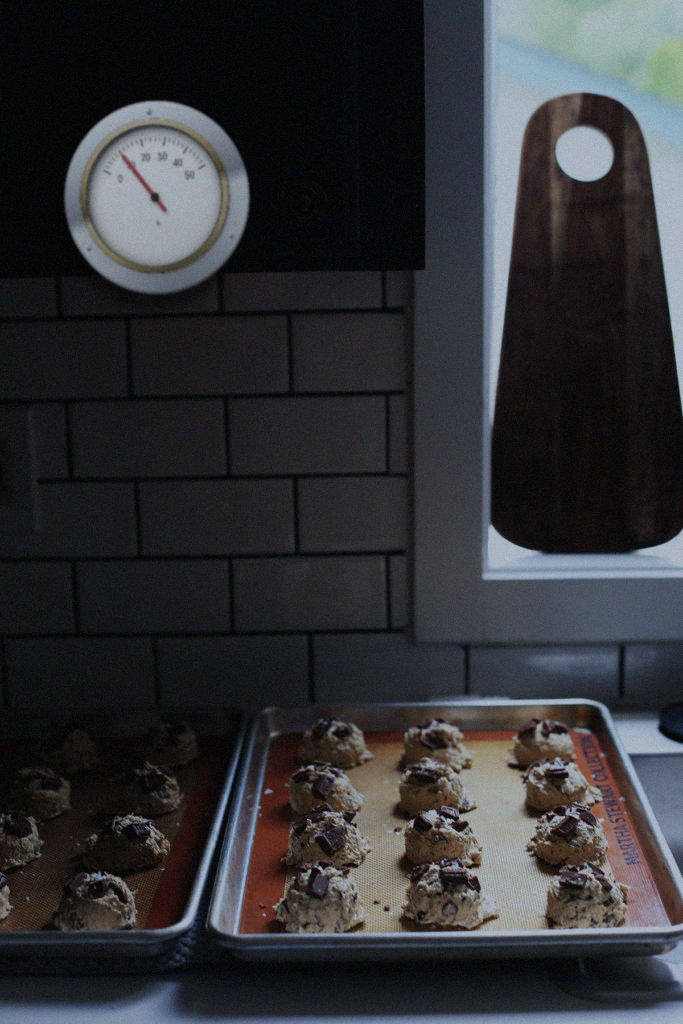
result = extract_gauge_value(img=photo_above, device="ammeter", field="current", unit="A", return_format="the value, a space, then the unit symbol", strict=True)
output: 10 A
